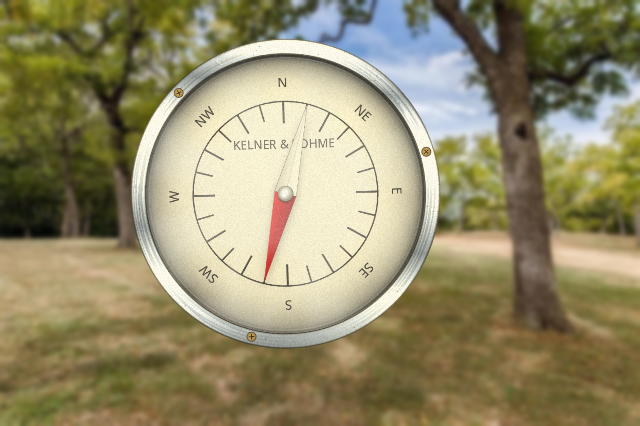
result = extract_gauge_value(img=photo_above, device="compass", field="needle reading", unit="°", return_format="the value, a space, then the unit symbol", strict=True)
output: 195 °
